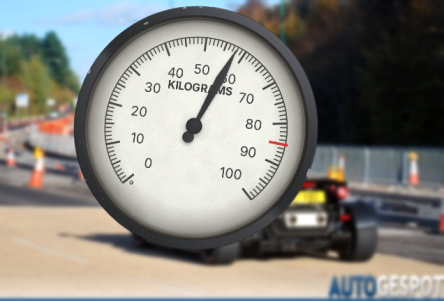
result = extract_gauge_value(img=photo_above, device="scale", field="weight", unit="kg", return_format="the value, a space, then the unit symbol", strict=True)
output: 58 kg
